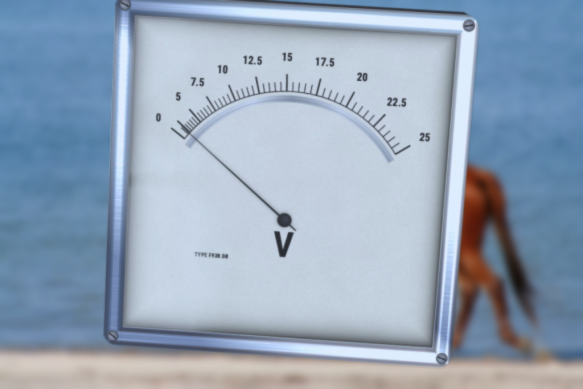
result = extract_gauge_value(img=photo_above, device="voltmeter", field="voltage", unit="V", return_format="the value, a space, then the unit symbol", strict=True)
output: 2.5 V
